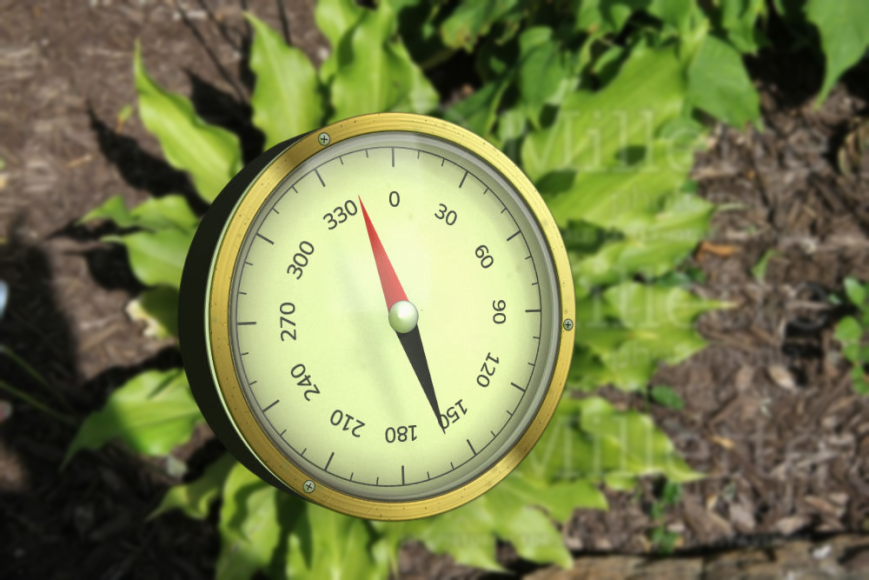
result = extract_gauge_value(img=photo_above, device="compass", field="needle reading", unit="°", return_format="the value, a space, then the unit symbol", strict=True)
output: 340 °
